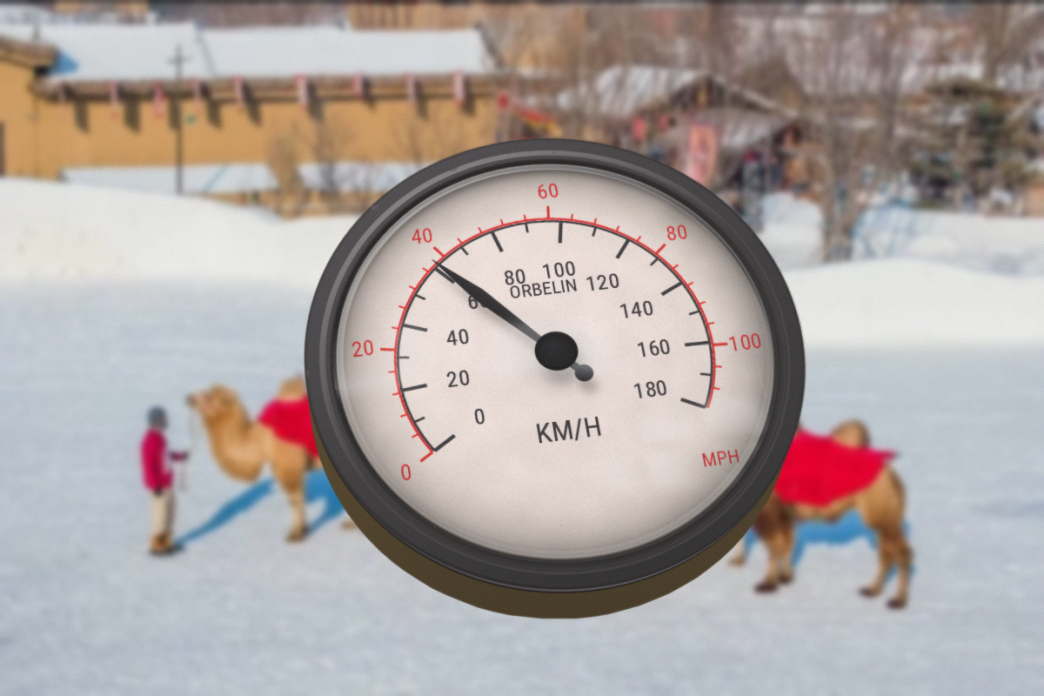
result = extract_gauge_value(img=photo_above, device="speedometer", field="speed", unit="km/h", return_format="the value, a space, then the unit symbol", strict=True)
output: 60 km/h
